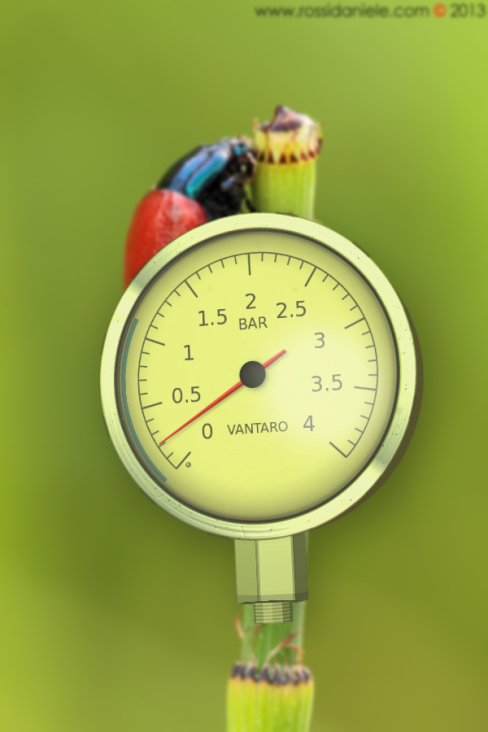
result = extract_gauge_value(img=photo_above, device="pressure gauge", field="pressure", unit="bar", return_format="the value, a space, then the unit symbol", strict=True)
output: 0.2 bar
